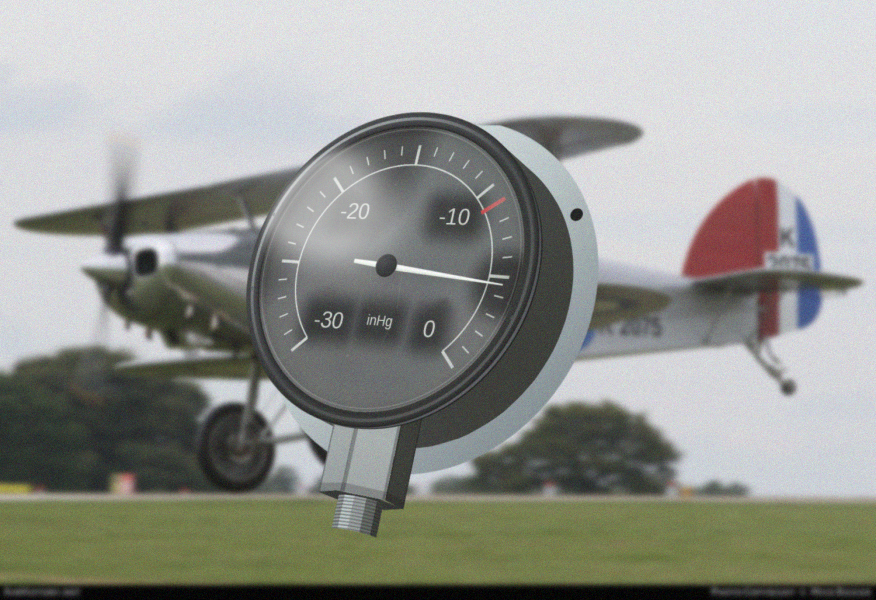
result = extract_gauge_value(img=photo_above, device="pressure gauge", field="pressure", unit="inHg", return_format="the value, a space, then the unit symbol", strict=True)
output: -4.5 inHg
